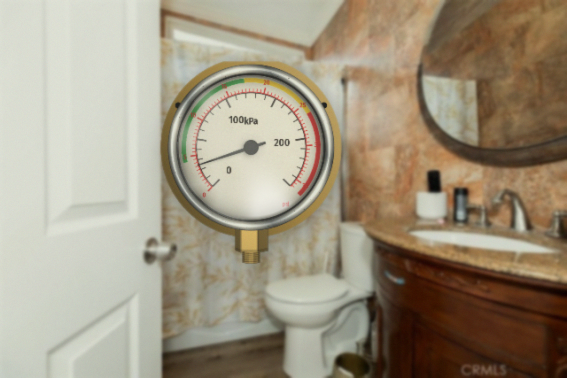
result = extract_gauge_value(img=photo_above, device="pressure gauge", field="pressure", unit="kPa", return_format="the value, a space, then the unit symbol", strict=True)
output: 25 kPa
